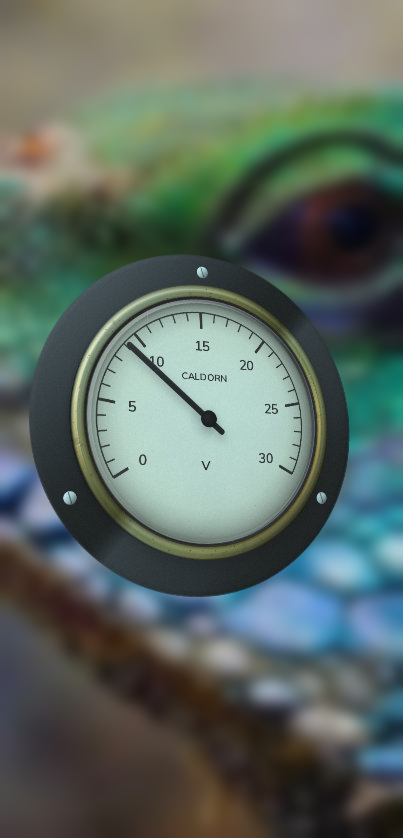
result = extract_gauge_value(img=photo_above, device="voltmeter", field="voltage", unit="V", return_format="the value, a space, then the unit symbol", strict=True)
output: 9 V
